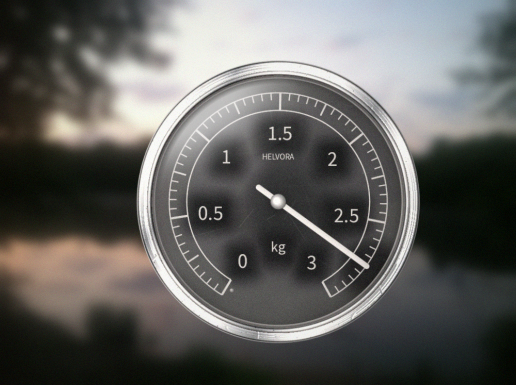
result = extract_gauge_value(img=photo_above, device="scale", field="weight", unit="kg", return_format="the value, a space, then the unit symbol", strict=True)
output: 2.75 kg
